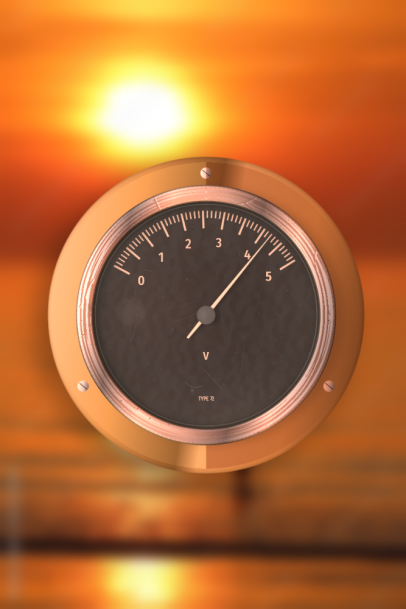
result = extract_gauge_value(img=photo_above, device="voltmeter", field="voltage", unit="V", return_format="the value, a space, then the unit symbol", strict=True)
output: 4.2 V
